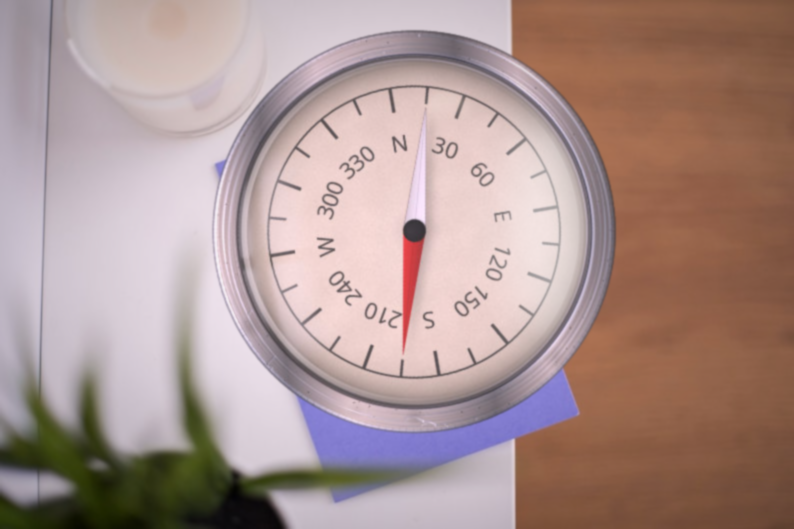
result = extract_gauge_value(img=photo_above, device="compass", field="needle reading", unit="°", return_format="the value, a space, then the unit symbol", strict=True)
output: 195 °
